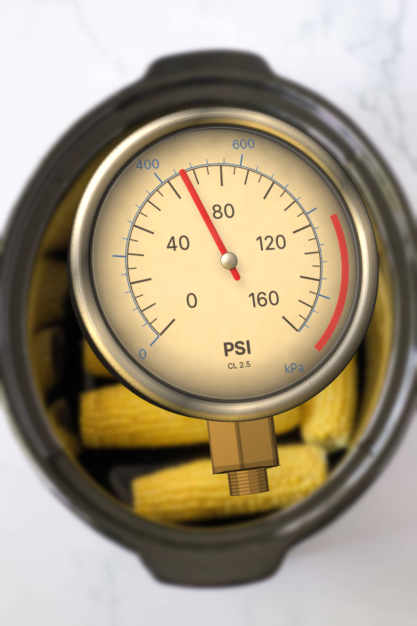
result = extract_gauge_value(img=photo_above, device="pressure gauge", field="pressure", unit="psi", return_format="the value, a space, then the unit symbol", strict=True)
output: 65 psi
